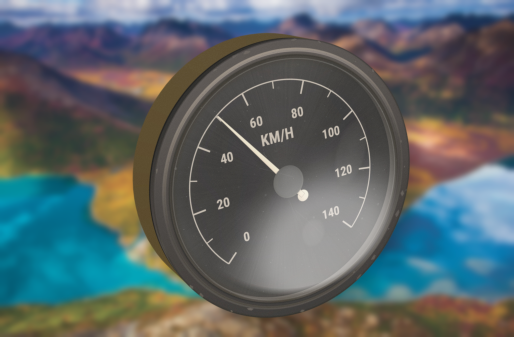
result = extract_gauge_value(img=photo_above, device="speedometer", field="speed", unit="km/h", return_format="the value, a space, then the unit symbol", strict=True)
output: 50 km/h
